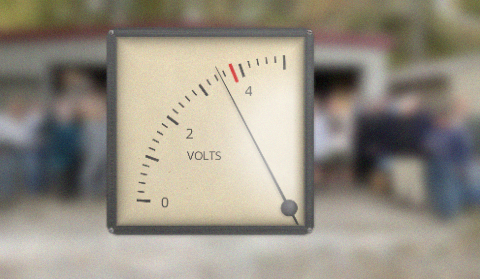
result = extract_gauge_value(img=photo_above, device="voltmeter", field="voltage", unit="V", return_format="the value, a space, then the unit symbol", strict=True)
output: 3.5 V
